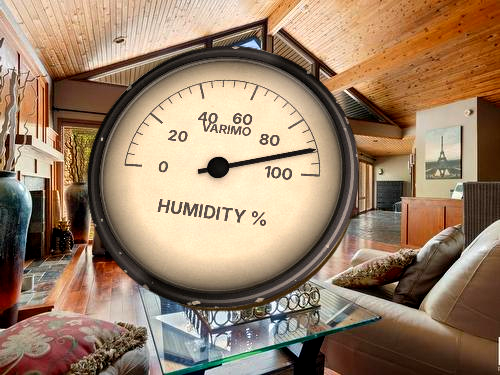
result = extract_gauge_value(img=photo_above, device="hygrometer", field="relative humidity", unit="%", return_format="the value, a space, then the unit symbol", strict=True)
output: 92 %
